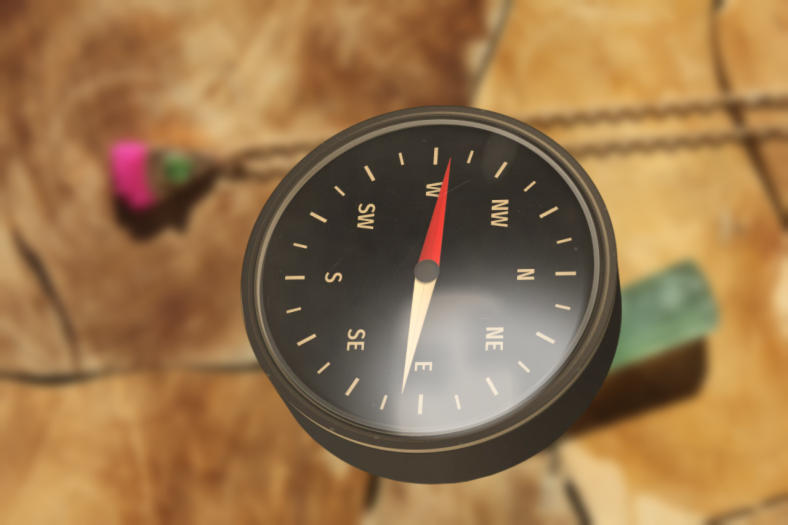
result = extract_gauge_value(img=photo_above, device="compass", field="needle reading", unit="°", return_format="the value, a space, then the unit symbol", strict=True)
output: 277.5 °
